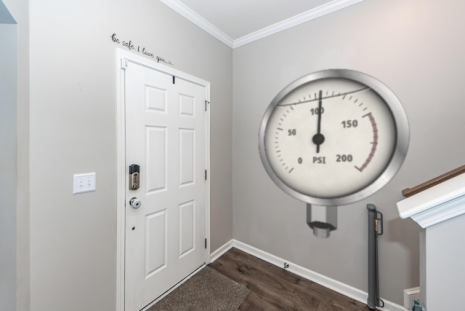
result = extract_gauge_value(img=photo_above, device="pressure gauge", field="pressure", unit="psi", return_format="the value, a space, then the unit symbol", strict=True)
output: 105 psi
